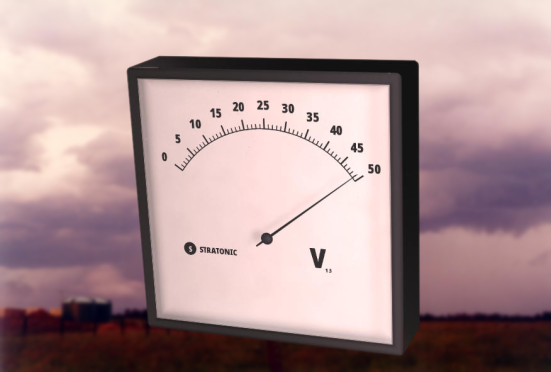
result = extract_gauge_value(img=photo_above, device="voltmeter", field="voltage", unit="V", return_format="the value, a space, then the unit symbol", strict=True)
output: 49 V
